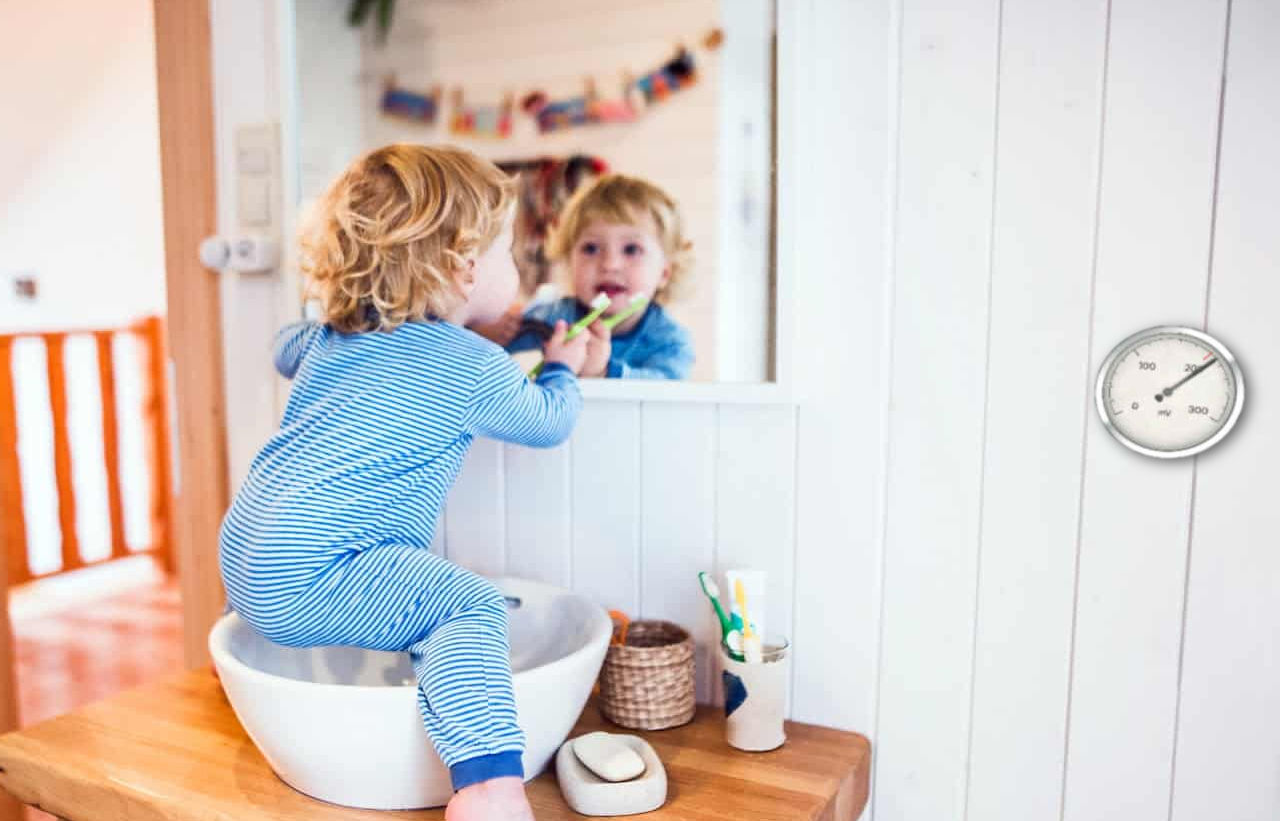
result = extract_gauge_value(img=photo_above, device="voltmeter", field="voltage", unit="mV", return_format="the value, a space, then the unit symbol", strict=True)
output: 210 mV
